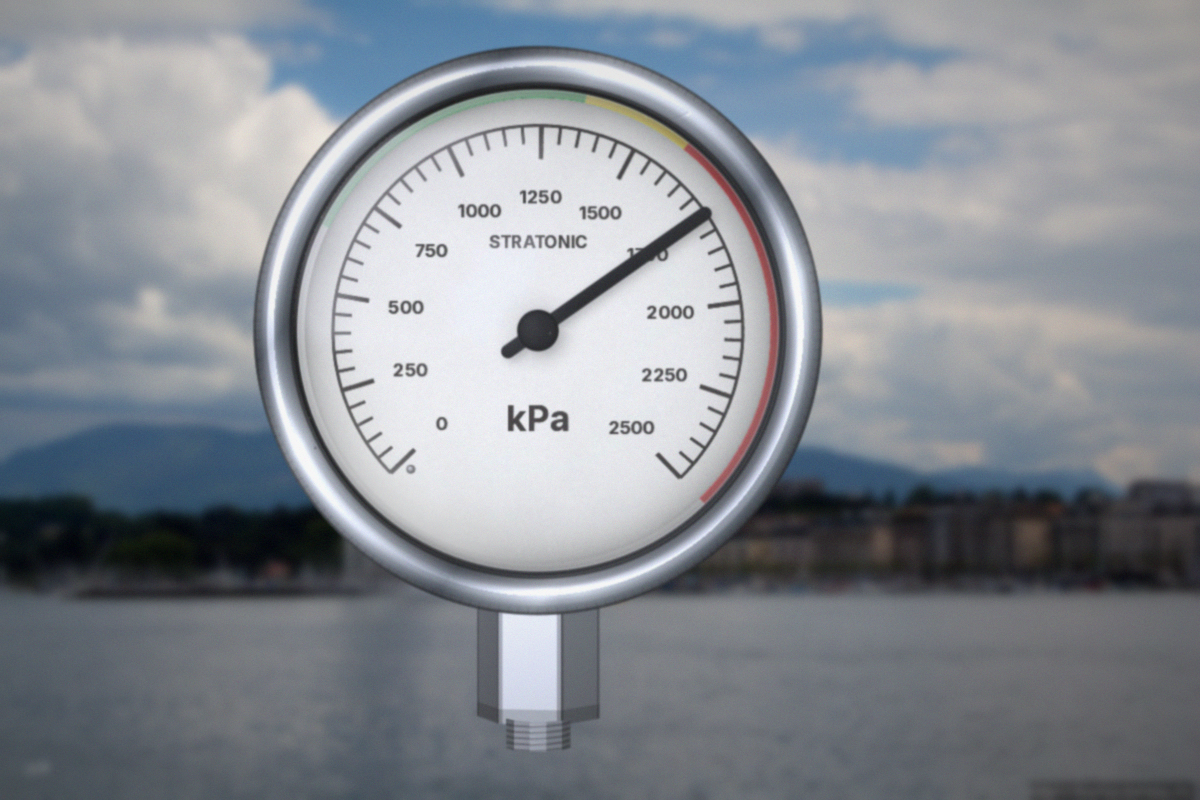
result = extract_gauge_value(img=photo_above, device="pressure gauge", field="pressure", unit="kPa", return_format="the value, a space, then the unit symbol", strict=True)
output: 1750 kPa
